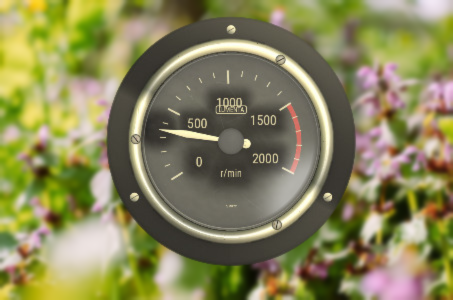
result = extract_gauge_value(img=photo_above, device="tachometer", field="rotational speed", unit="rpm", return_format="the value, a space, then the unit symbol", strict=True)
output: 350 rpm
